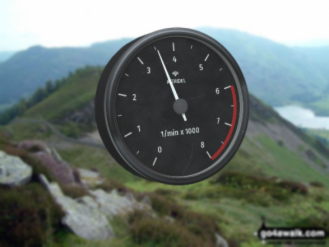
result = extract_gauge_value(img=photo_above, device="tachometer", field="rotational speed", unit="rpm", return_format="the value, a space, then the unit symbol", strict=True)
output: 3500 rpm
